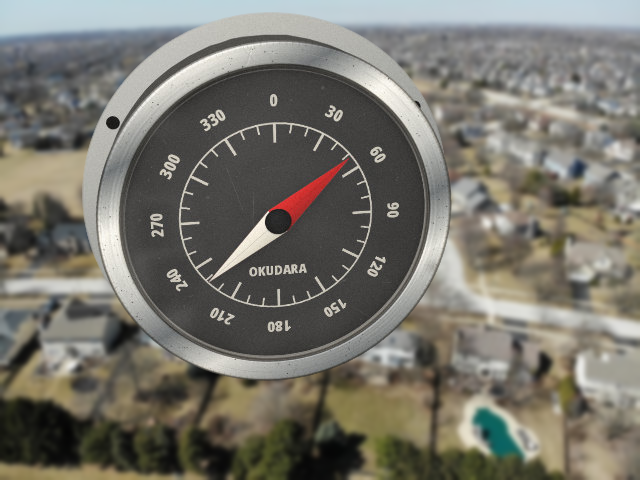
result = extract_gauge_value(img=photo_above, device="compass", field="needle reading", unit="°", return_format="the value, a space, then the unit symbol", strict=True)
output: 50 °
